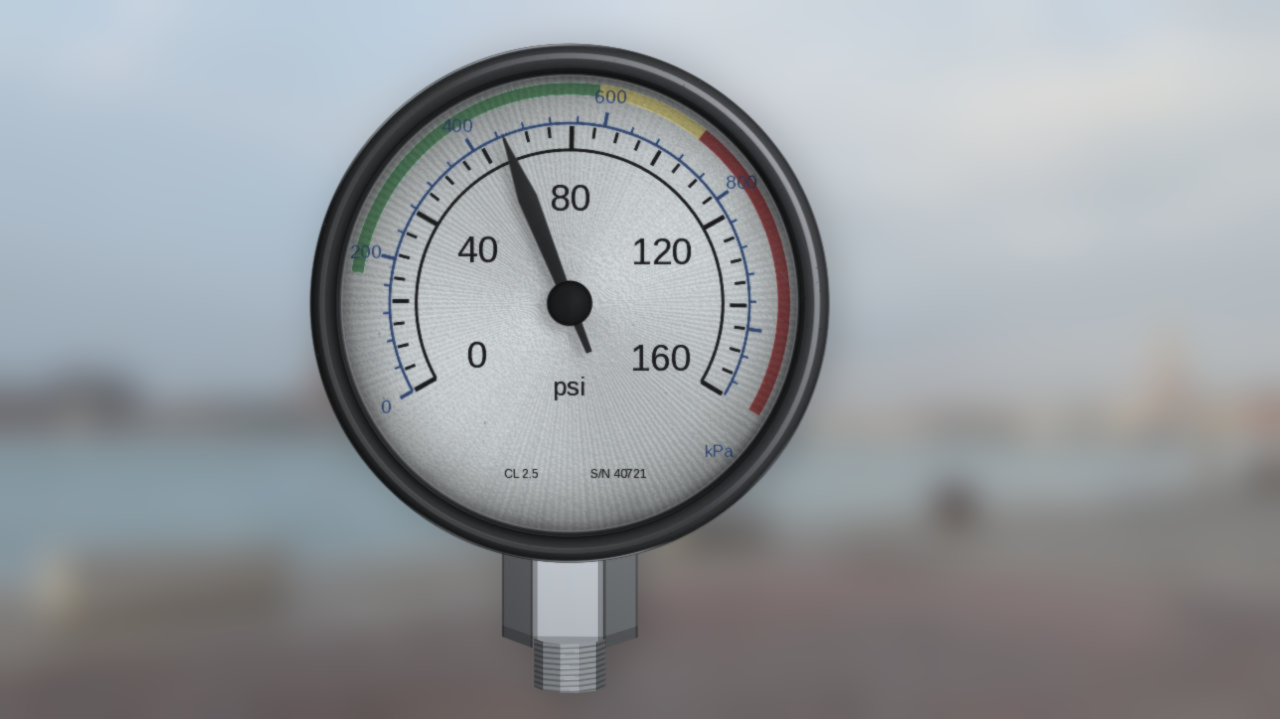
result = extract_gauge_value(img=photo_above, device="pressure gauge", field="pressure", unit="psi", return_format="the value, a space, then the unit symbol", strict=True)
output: 65 psi
